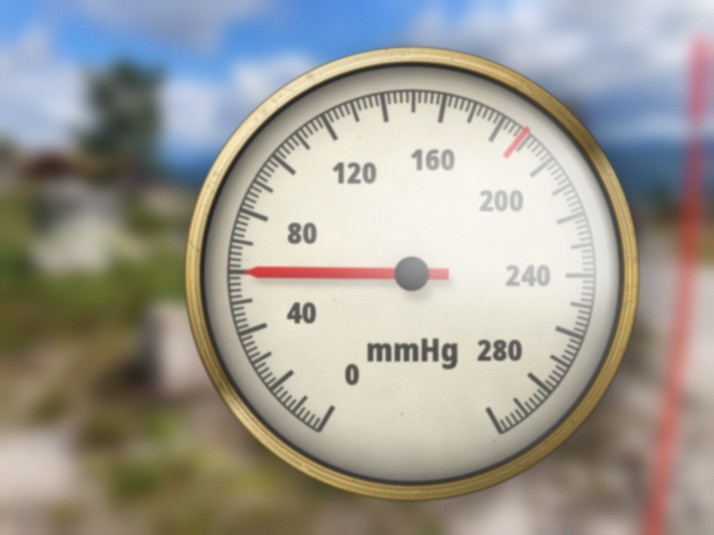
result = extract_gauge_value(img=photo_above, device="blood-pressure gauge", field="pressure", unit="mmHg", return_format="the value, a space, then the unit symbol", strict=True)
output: 60 mmHg
